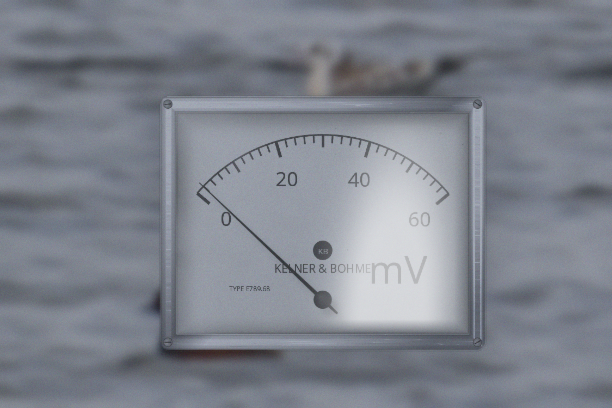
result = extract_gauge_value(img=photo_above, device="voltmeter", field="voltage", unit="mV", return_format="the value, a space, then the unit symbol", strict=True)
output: 2 mV
